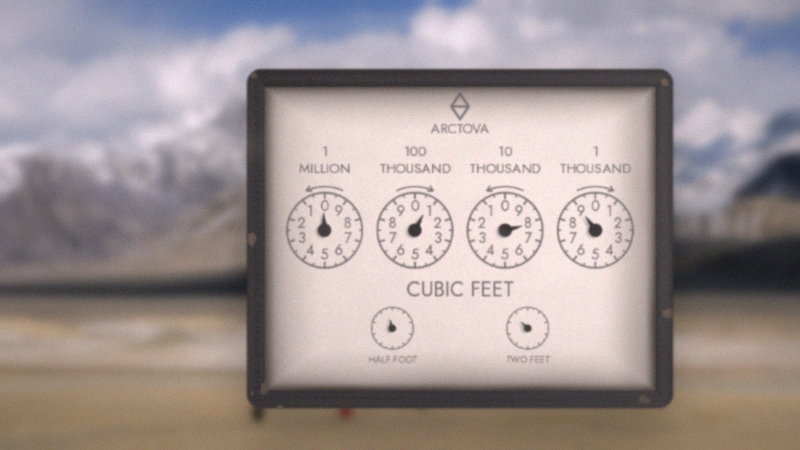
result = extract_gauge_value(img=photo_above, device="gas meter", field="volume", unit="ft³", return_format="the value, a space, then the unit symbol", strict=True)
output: 7900 ft³
